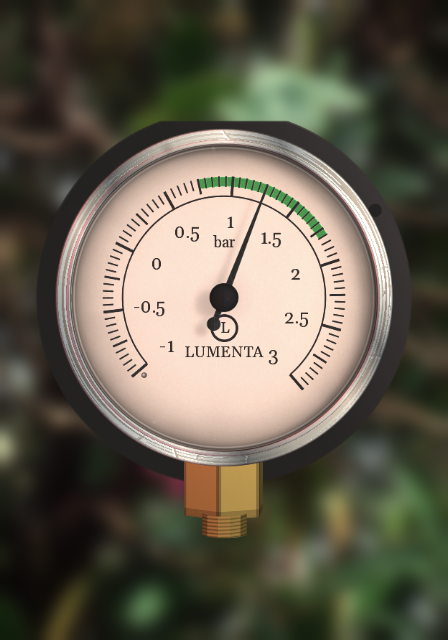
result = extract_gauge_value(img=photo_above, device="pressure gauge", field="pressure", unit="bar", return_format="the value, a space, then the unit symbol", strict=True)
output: 1.25 bar
